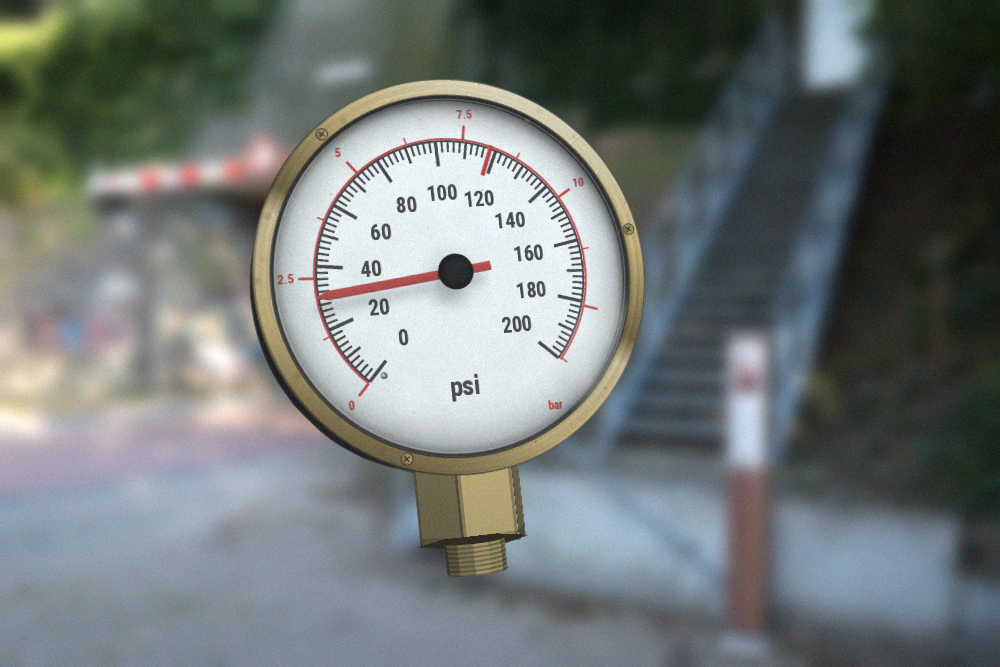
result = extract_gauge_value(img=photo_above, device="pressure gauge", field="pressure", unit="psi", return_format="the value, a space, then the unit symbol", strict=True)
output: 30 psi
